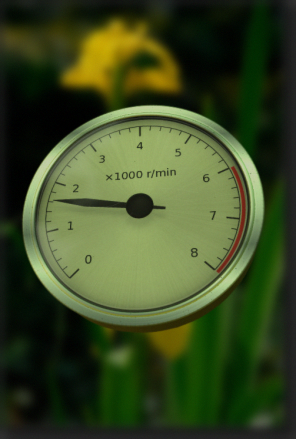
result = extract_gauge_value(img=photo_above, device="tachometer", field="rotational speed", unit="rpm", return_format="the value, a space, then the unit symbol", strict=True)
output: 1600 rpm
